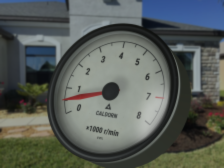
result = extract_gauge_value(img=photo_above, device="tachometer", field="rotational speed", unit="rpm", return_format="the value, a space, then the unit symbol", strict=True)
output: 500 rpm
